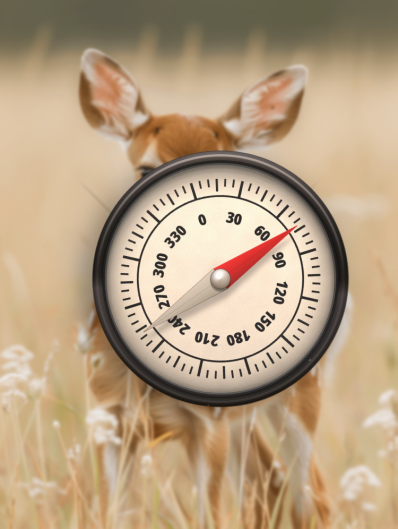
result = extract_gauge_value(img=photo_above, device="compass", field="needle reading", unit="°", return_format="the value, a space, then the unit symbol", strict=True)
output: 72.5 °
